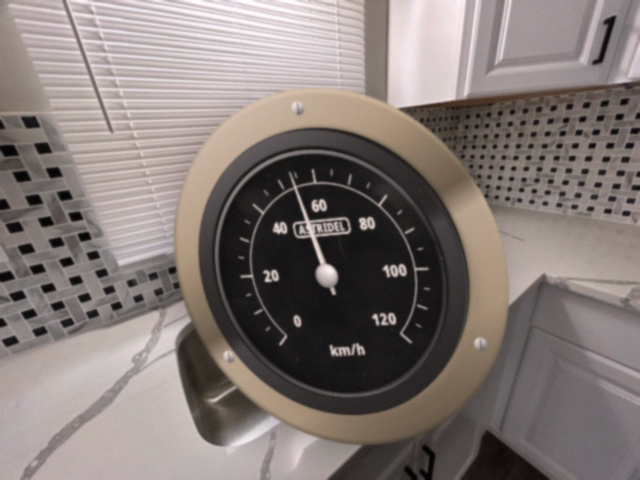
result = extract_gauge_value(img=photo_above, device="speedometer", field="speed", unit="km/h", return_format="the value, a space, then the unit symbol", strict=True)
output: 55 km/h
